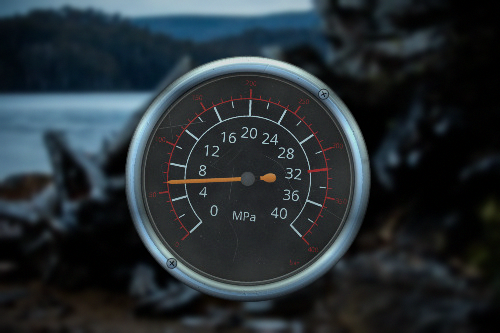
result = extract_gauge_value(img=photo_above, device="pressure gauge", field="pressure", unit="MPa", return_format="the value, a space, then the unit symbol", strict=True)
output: 6 MPa
